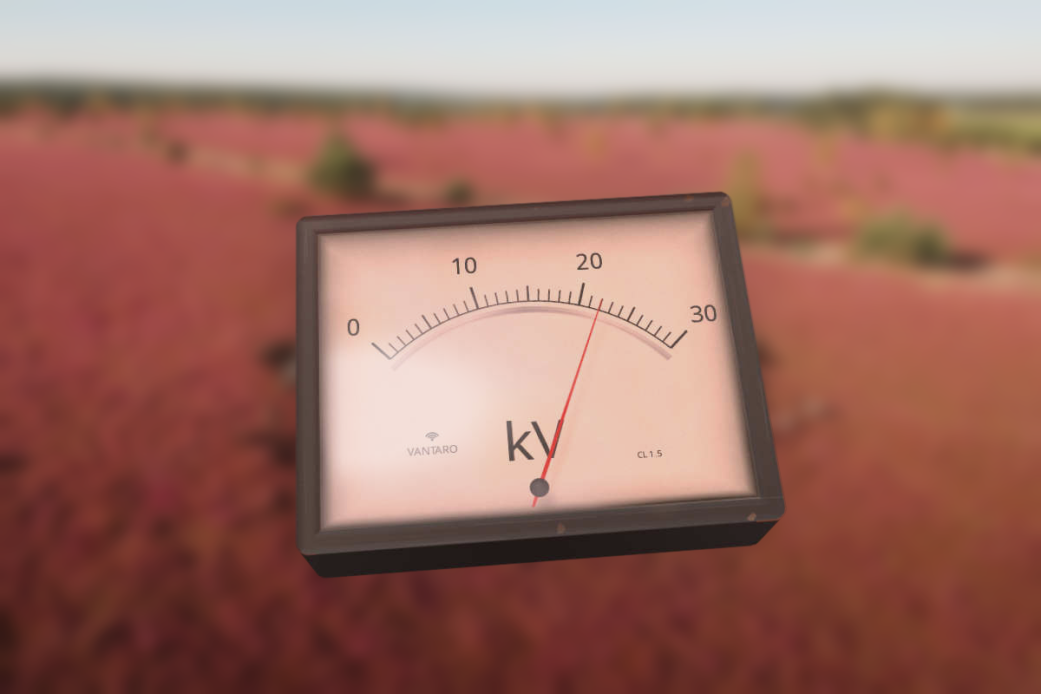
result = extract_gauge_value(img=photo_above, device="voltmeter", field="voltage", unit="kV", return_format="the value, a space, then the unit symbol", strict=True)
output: 22 kV
